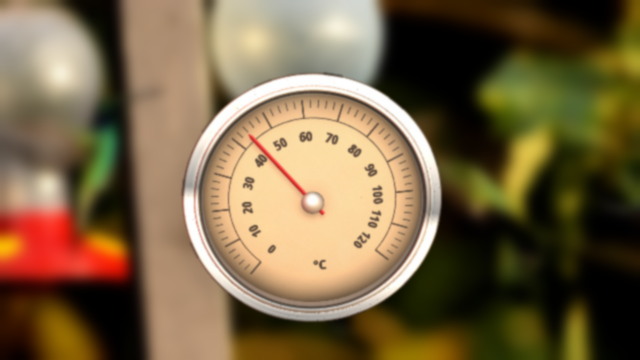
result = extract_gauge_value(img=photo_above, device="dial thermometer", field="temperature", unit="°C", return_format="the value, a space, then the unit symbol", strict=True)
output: 44 °C
